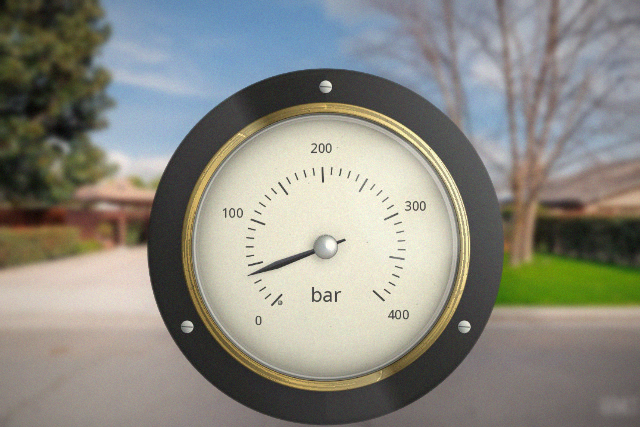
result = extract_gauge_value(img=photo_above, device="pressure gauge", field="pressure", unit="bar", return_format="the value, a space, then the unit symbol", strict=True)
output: 40 bar
